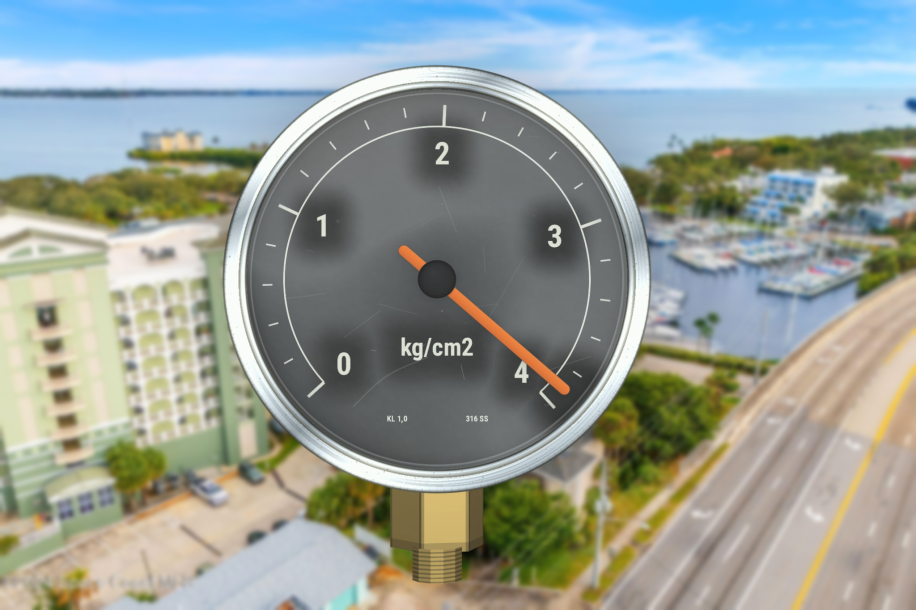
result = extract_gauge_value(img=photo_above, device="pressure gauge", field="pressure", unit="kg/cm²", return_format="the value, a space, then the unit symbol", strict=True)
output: 3.9 kg/cm²
